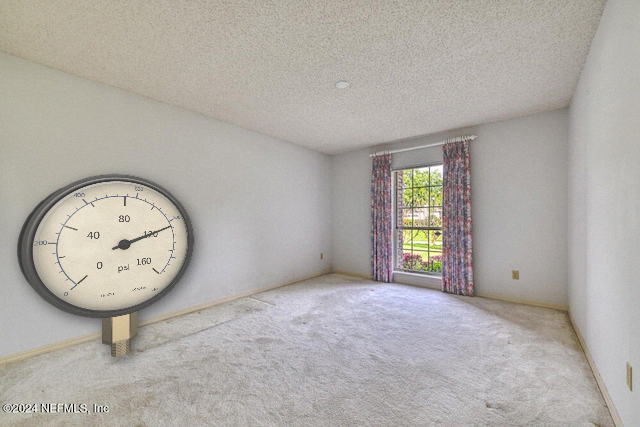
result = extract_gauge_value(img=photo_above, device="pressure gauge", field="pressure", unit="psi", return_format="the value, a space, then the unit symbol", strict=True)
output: 120 psi
